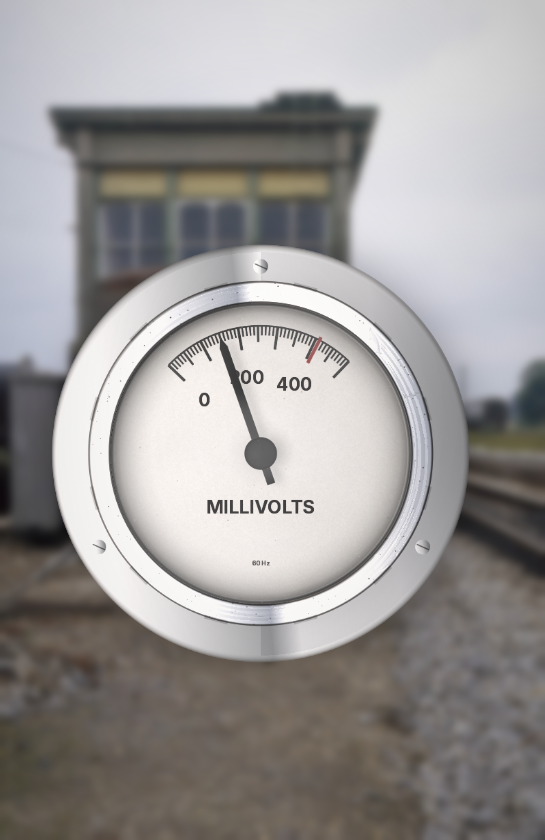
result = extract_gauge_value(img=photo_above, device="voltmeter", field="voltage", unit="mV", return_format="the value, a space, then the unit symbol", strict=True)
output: 150 mV
